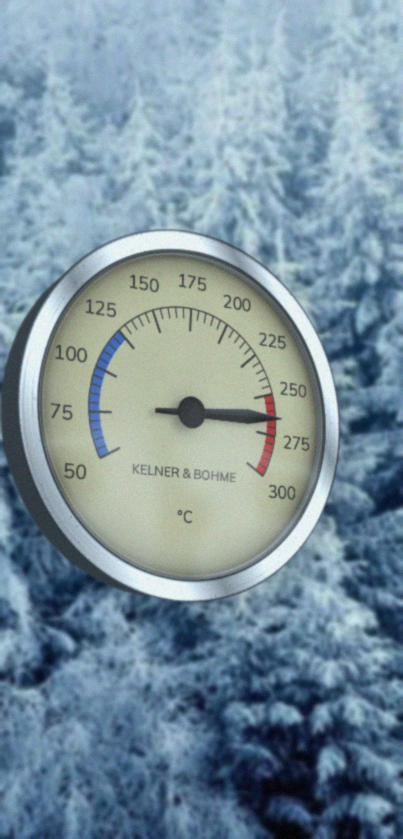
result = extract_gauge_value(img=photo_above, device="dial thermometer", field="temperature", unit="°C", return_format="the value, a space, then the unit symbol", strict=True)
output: 265 °C
